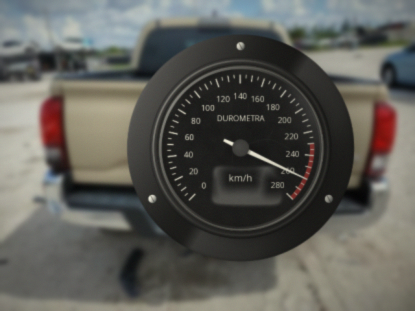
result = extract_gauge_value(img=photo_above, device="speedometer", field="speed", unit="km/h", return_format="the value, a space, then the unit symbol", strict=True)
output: 260 km/h
